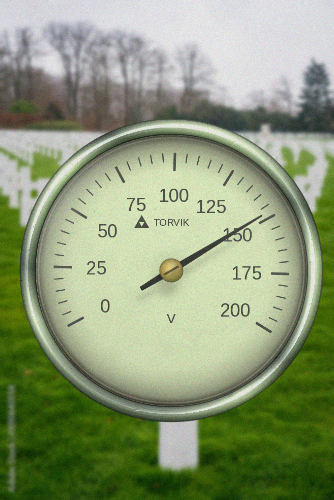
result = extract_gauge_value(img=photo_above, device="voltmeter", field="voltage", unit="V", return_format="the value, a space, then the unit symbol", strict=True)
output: 147.5 V
